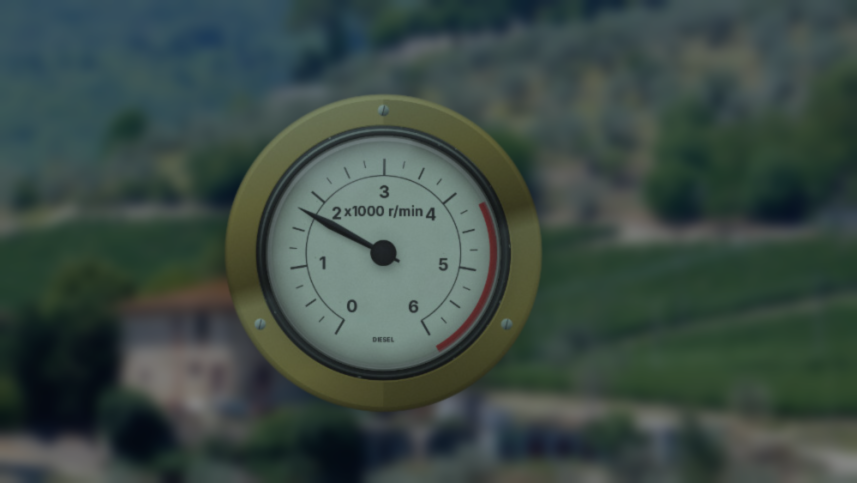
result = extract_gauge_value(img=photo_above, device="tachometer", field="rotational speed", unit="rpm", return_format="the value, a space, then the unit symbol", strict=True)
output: 1750 rpm
